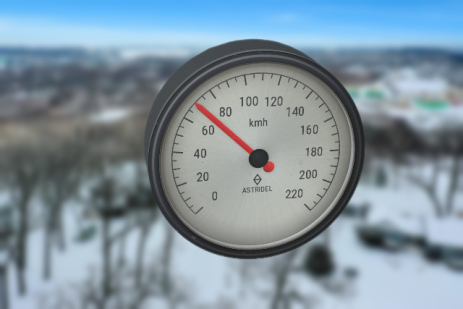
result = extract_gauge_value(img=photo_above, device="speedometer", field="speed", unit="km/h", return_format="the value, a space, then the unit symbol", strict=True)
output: 70 km/h
